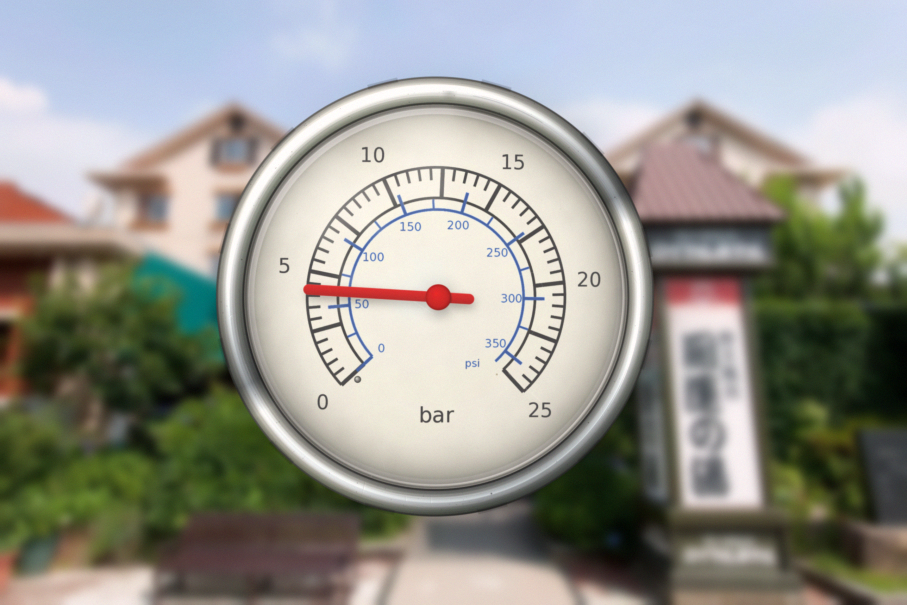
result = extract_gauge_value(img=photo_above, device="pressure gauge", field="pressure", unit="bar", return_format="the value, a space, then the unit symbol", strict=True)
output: 4.25 bar
